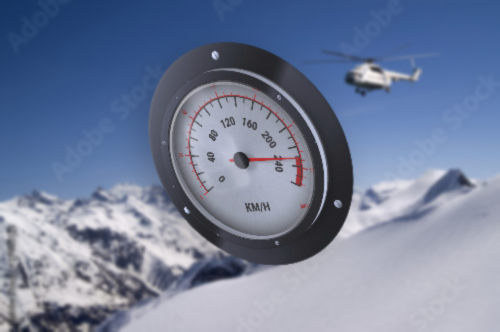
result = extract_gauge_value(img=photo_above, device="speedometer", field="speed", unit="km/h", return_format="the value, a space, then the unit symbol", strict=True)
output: 230 km/h
